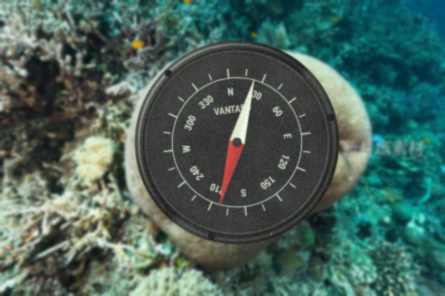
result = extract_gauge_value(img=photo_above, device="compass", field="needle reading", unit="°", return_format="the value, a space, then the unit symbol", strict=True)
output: 202.5 °
